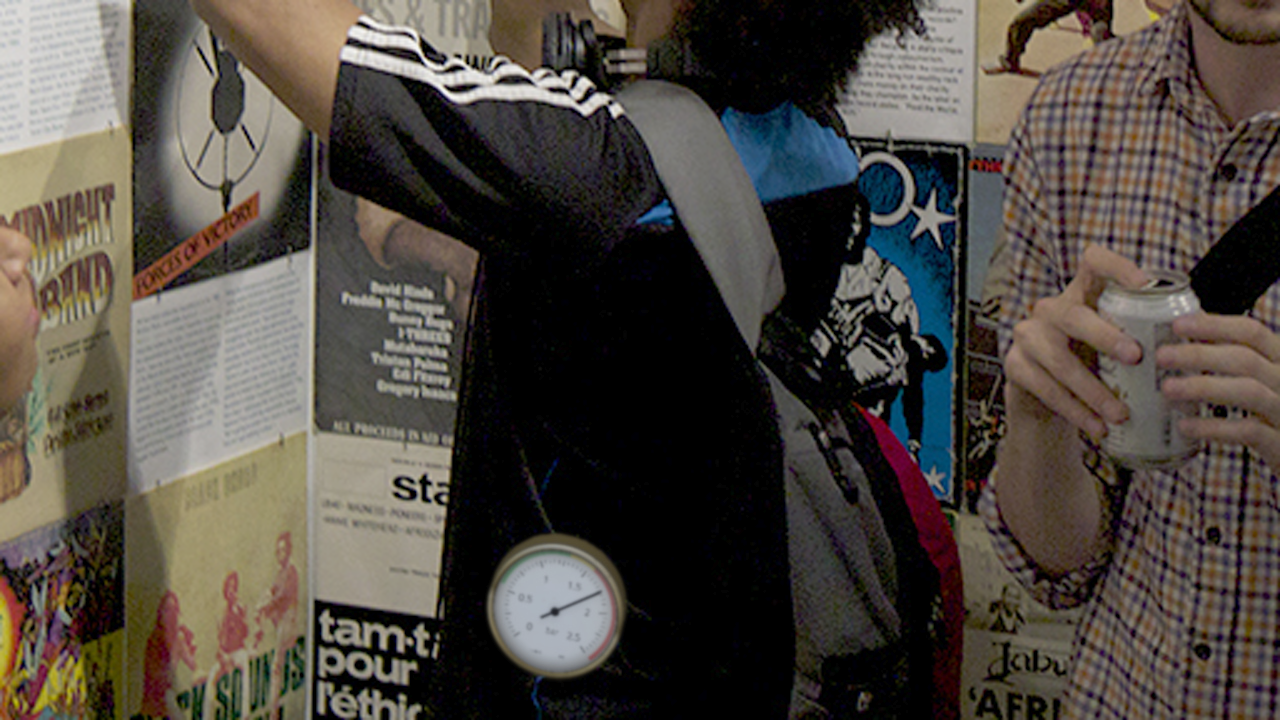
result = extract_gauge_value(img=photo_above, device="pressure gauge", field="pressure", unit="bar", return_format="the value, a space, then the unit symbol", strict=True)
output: 1.75 bar
